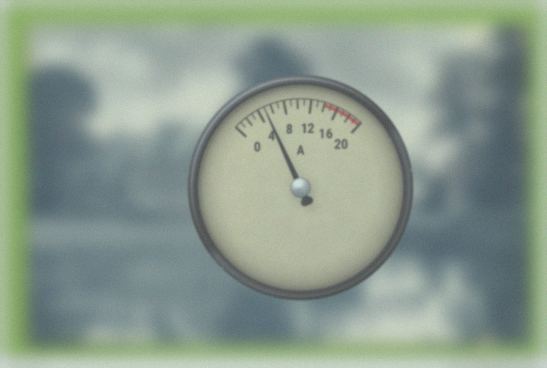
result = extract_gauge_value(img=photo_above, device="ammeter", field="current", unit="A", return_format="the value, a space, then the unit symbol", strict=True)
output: 5 A
